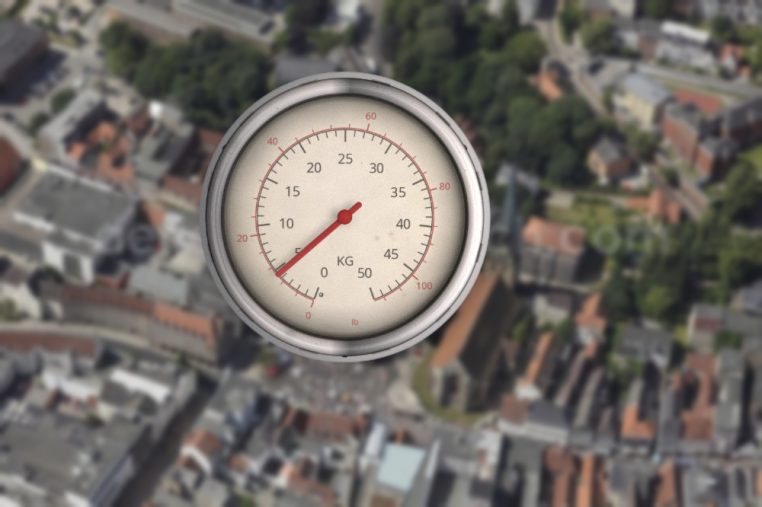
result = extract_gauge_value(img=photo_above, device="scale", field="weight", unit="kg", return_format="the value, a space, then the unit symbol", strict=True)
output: 4.5 kg
